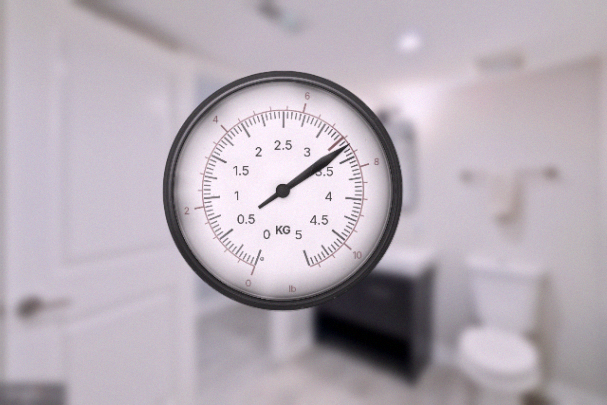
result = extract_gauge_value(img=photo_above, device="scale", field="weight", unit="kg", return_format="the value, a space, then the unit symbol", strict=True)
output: 3.35 kg
